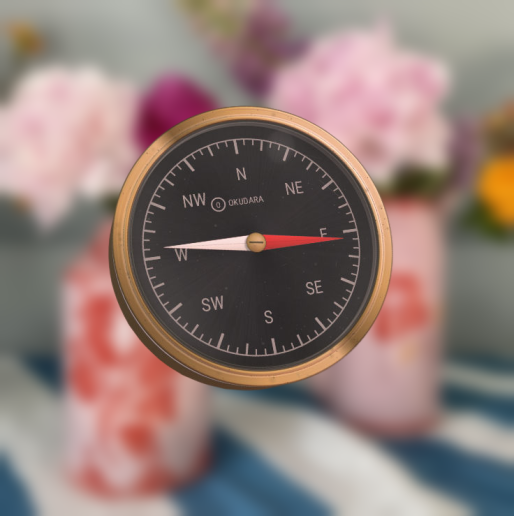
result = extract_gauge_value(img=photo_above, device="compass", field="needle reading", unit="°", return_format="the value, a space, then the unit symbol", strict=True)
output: 95 °
